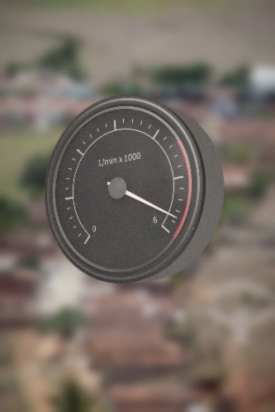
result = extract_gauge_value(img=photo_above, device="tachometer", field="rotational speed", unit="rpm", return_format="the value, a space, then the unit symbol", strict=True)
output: 5700 rpm
